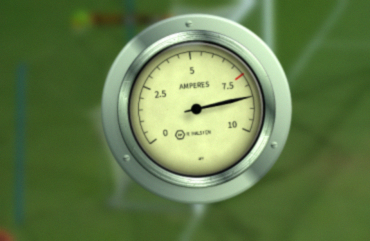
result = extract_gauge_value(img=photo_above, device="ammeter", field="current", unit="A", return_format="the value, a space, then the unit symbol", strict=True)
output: 8.5 A
